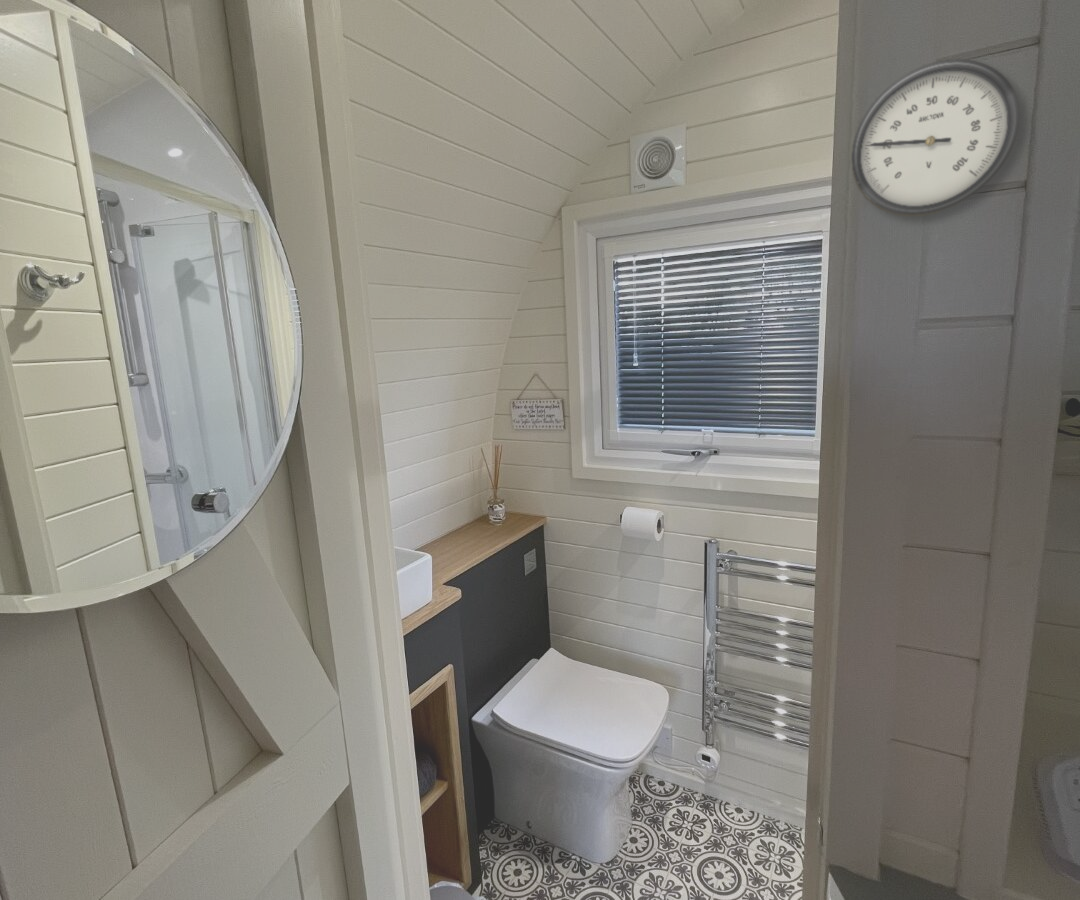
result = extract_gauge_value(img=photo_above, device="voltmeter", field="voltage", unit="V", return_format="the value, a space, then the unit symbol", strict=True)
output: 20 V
